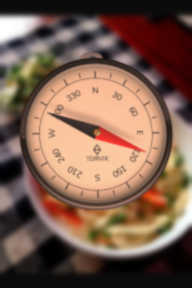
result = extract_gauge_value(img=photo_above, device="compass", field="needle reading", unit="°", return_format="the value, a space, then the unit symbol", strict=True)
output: 112.5 °
